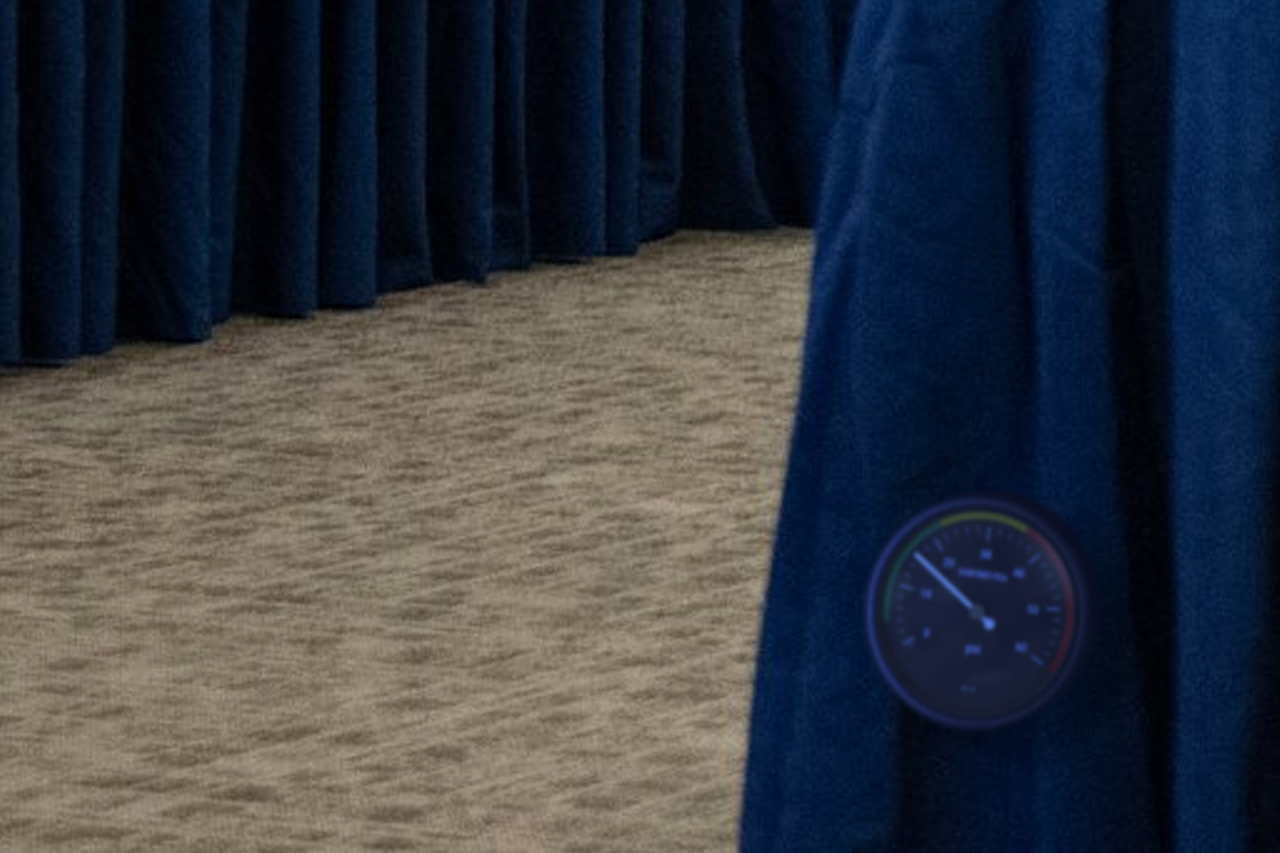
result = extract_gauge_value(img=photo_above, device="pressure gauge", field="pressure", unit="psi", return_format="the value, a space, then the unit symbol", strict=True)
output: 16 psi
